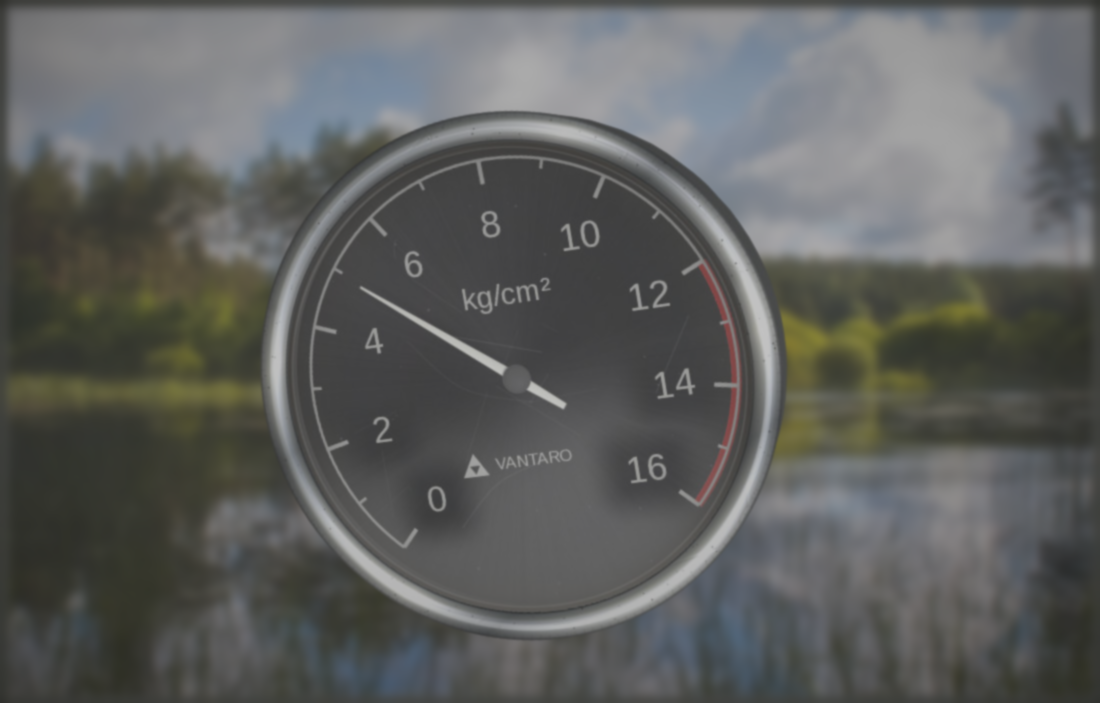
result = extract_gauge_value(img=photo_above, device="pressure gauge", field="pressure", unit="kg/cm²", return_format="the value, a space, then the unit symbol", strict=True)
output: 5 kg/cm²
